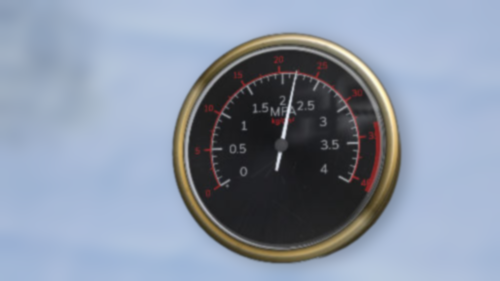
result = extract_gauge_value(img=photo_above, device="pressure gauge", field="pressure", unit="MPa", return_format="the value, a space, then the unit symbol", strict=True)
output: 2.2 MPa
